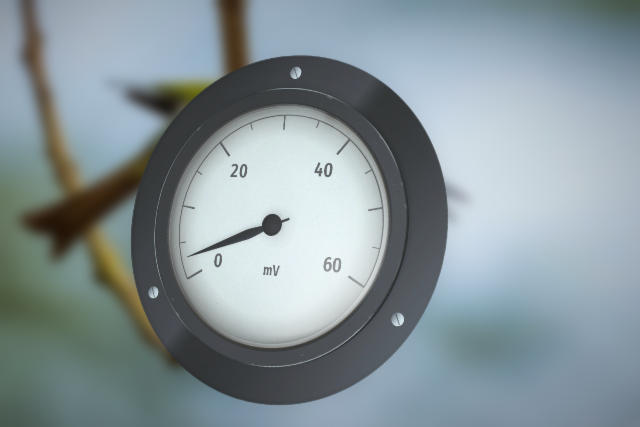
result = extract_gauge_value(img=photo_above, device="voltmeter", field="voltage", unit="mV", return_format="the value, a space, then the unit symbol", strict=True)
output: 2.5 mV
